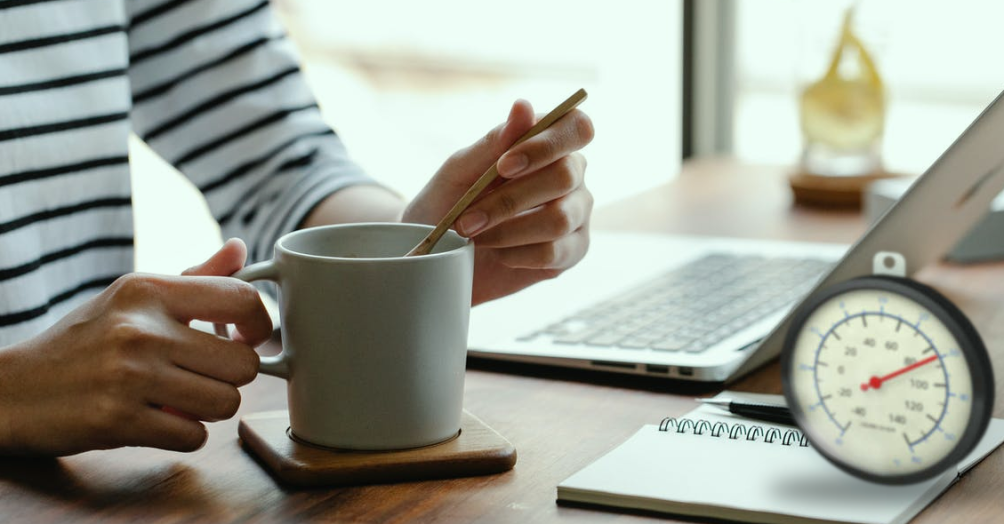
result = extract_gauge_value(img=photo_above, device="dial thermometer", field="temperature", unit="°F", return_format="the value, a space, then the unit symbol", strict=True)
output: 85 °F
